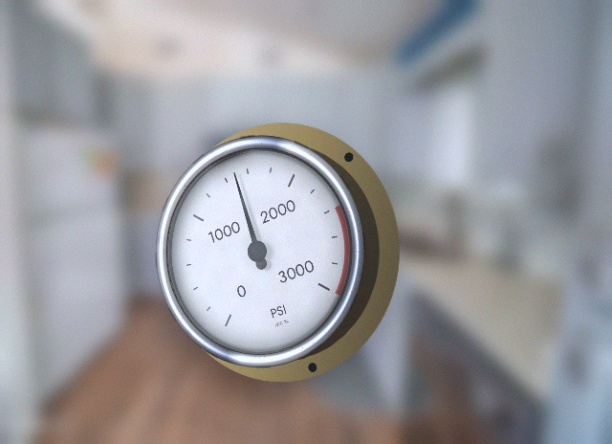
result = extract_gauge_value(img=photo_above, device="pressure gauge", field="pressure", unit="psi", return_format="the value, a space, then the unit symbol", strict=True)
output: 1500 psi
